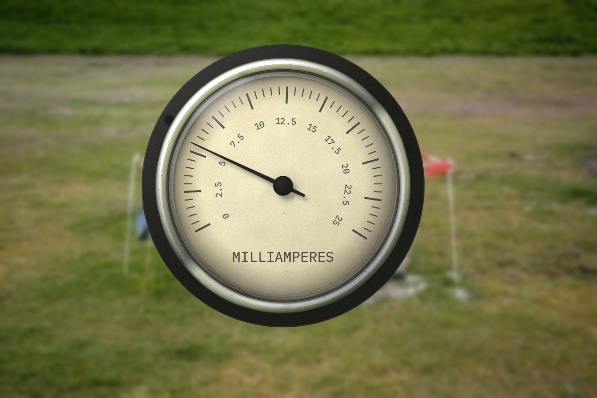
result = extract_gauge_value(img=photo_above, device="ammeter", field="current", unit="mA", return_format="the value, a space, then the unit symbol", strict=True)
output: 5.5 mA
